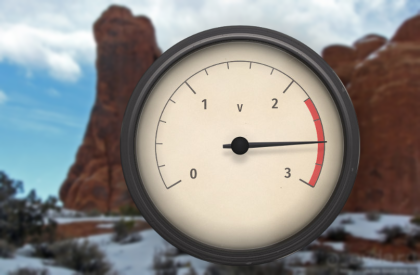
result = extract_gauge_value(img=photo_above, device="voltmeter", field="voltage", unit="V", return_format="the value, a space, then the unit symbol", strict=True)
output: 2.6 V
